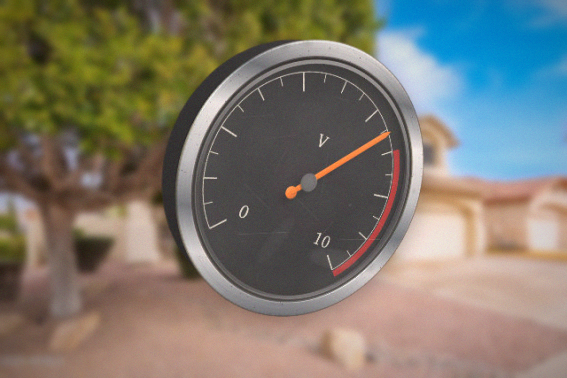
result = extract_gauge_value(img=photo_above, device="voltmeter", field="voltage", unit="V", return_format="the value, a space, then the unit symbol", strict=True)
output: 6.5 V
